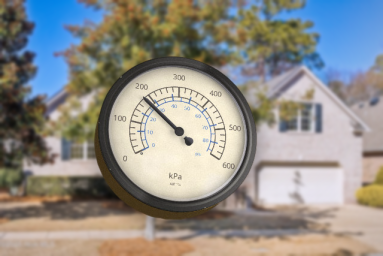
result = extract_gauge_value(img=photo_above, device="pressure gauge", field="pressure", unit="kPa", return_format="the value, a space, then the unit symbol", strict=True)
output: 180 kPa
